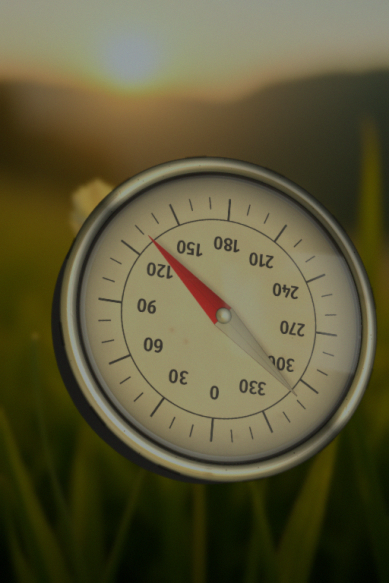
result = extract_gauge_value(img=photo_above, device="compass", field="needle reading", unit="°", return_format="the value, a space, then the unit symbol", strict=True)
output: 130 °
